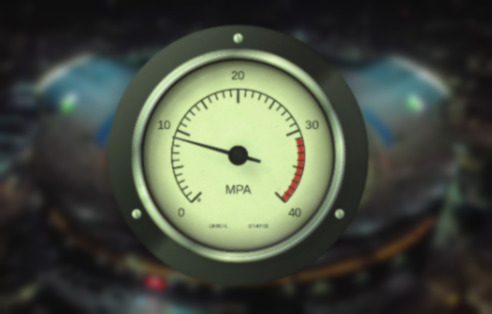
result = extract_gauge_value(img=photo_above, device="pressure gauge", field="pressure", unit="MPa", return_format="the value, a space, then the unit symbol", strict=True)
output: 9 MPa
